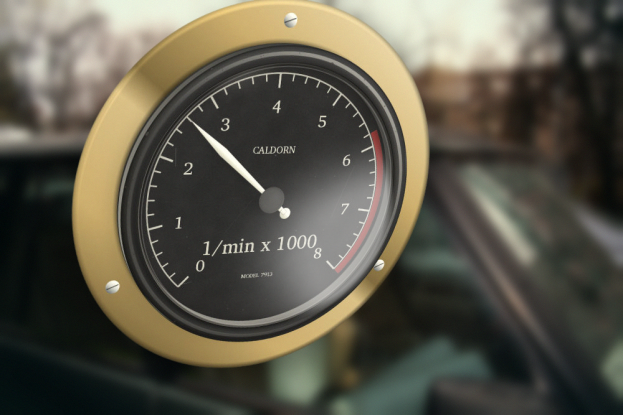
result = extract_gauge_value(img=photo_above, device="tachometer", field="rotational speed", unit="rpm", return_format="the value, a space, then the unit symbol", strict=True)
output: 2600 rpm
